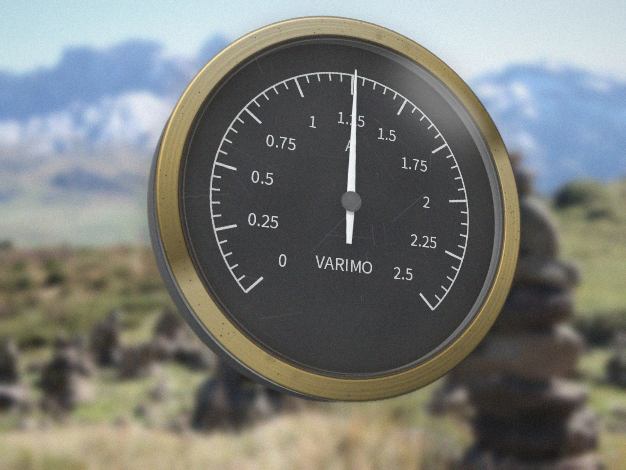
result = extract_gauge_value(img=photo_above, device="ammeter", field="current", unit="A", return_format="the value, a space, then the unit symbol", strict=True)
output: 1.25 A
